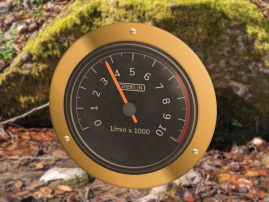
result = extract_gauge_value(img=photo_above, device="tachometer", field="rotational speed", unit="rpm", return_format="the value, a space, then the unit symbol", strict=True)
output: 3750 rpm
